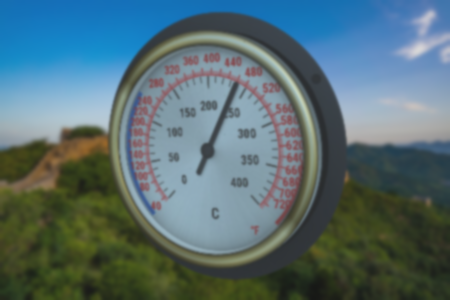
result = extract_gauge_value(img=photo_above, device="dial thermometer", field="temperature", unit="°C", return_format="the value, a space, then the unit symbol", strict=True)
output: 240 °C
